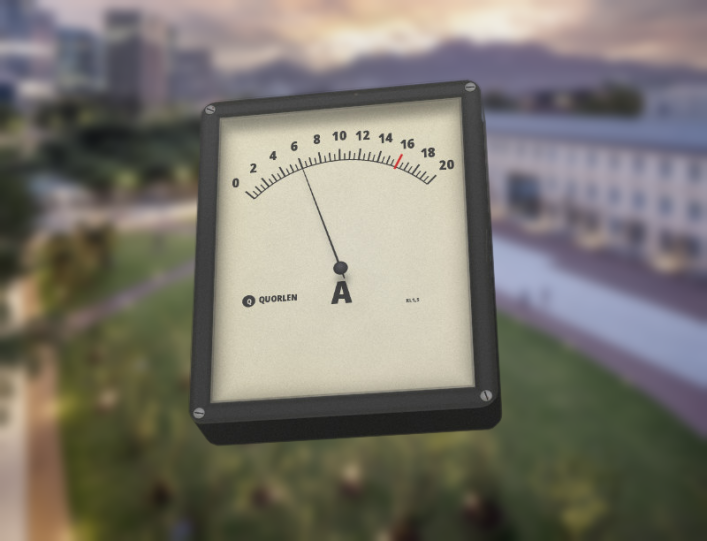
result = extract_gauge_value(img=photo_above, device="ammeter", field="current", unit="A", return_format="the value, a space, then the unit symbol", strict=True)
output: 6 A
